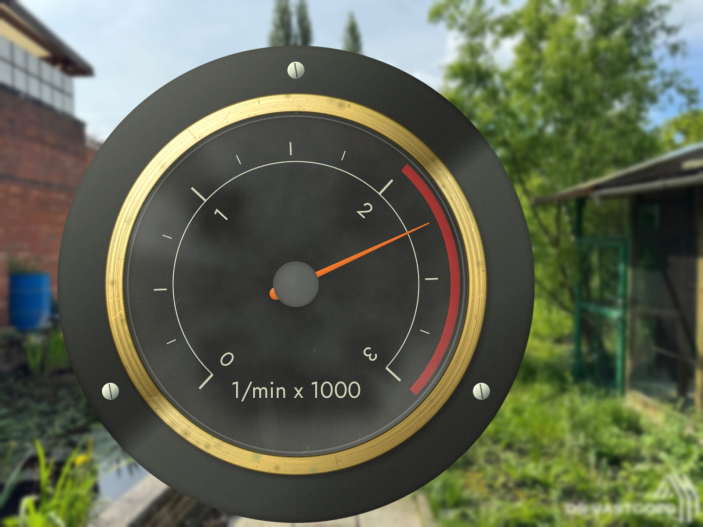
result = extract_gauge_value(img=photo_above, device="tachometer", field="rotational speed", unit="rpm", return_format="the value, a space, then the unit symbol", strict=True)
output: 2250 rpm
